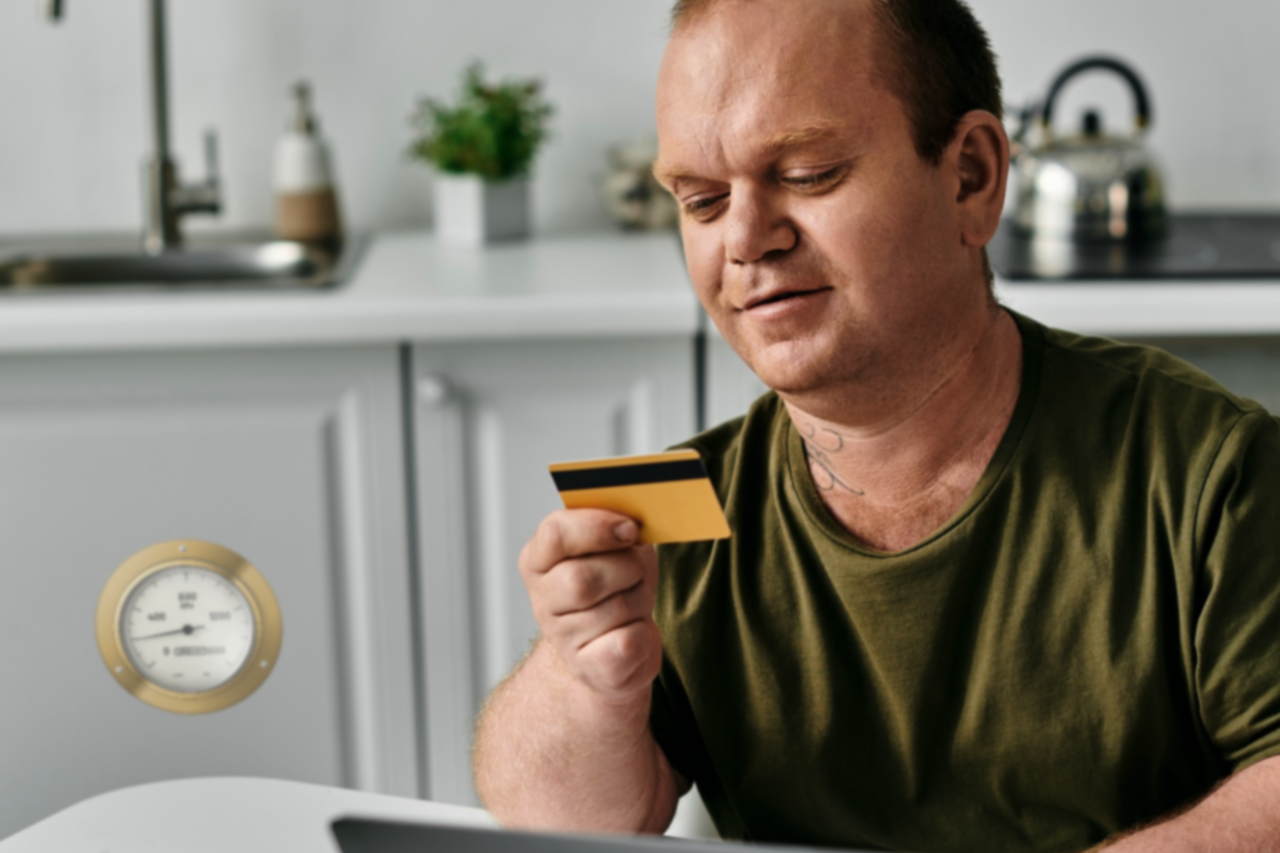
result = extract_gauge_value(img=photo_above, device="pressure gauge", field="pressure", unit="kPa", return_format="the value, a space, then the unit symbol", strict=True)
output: 200 kPa
